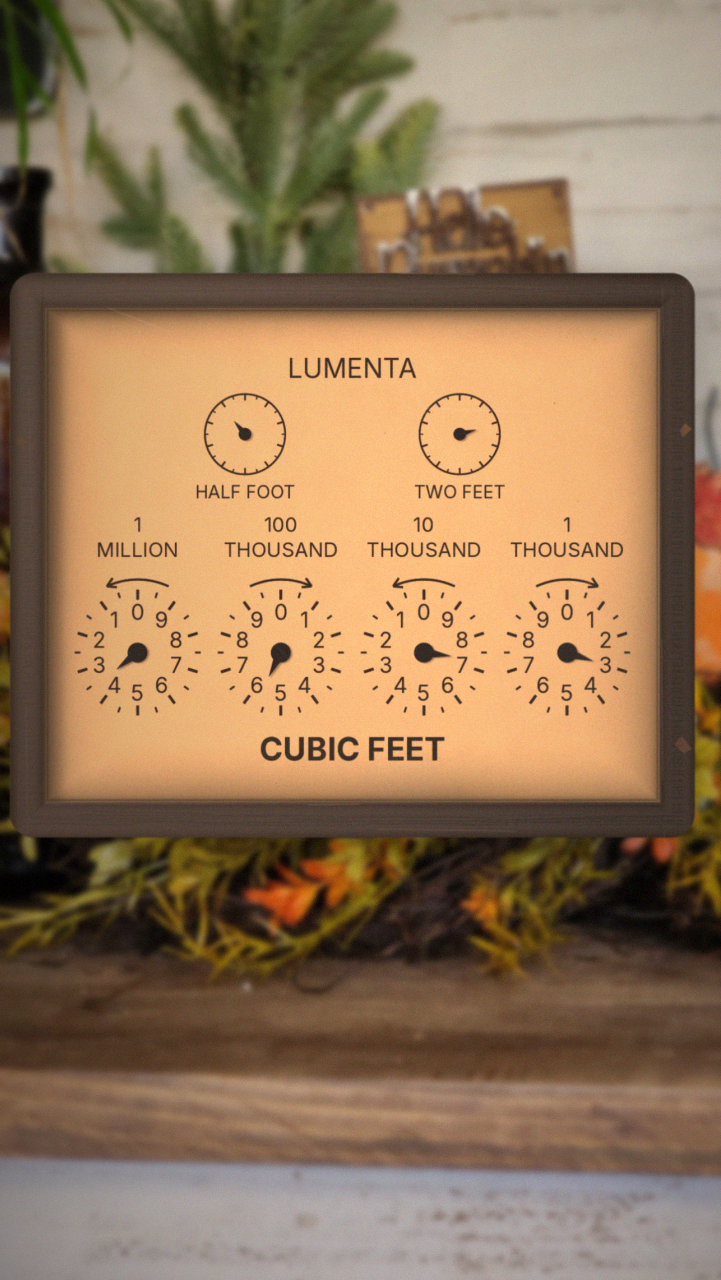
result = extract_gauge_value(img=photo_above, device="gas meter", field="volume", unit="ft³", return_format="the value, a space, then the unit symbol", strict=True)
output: 357300 ft³
